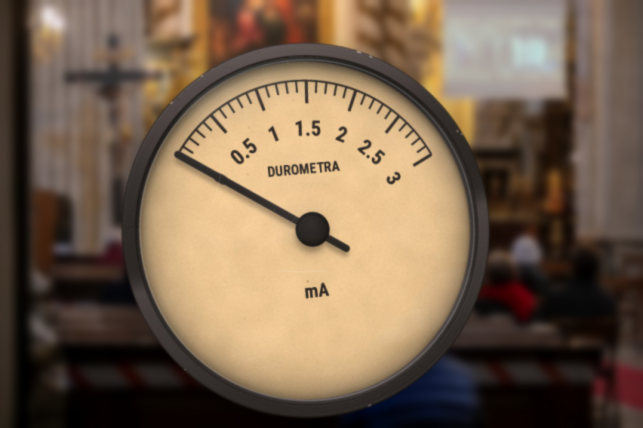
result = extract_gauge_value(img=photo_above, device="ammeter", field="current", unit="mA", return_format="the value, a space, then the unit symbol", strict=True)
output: 0 mA
